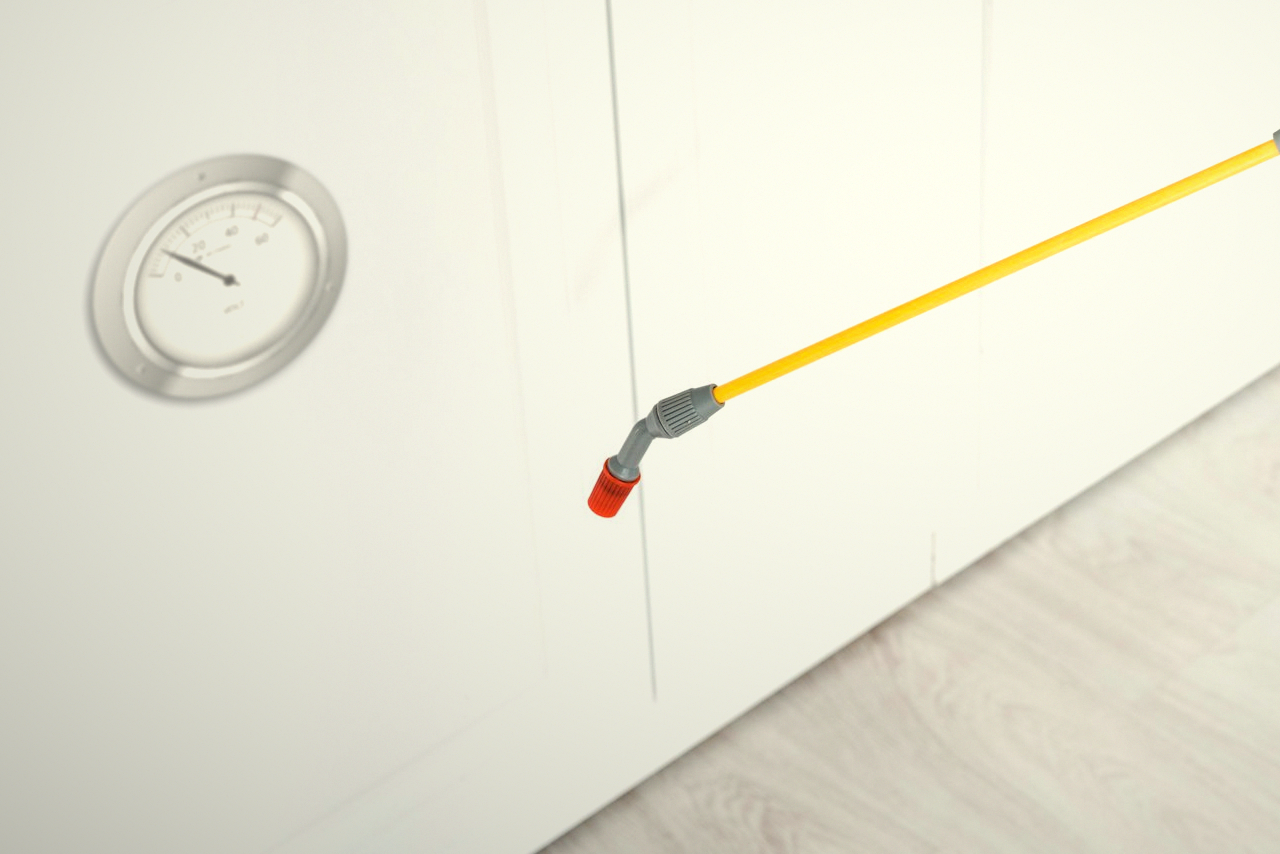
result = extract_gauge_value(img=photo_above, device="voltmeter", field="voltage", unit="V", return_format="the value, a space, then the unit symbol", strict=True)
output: 10 V
